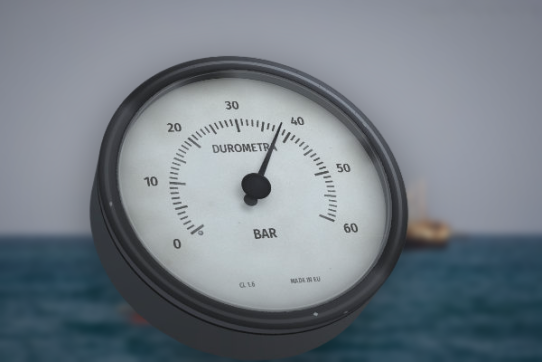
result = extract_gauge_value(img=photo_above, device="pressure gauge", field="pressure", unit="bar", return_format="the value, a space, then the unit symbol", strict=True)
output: 38 bar
